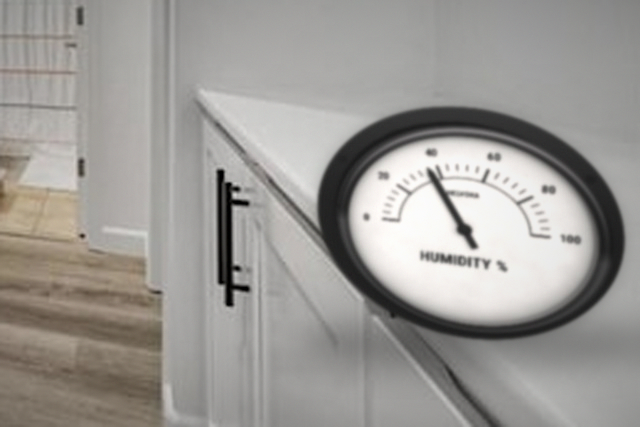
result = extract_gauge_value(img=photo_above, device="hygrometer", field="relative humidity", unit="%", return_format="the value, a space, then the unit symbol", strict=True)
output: 36 %
